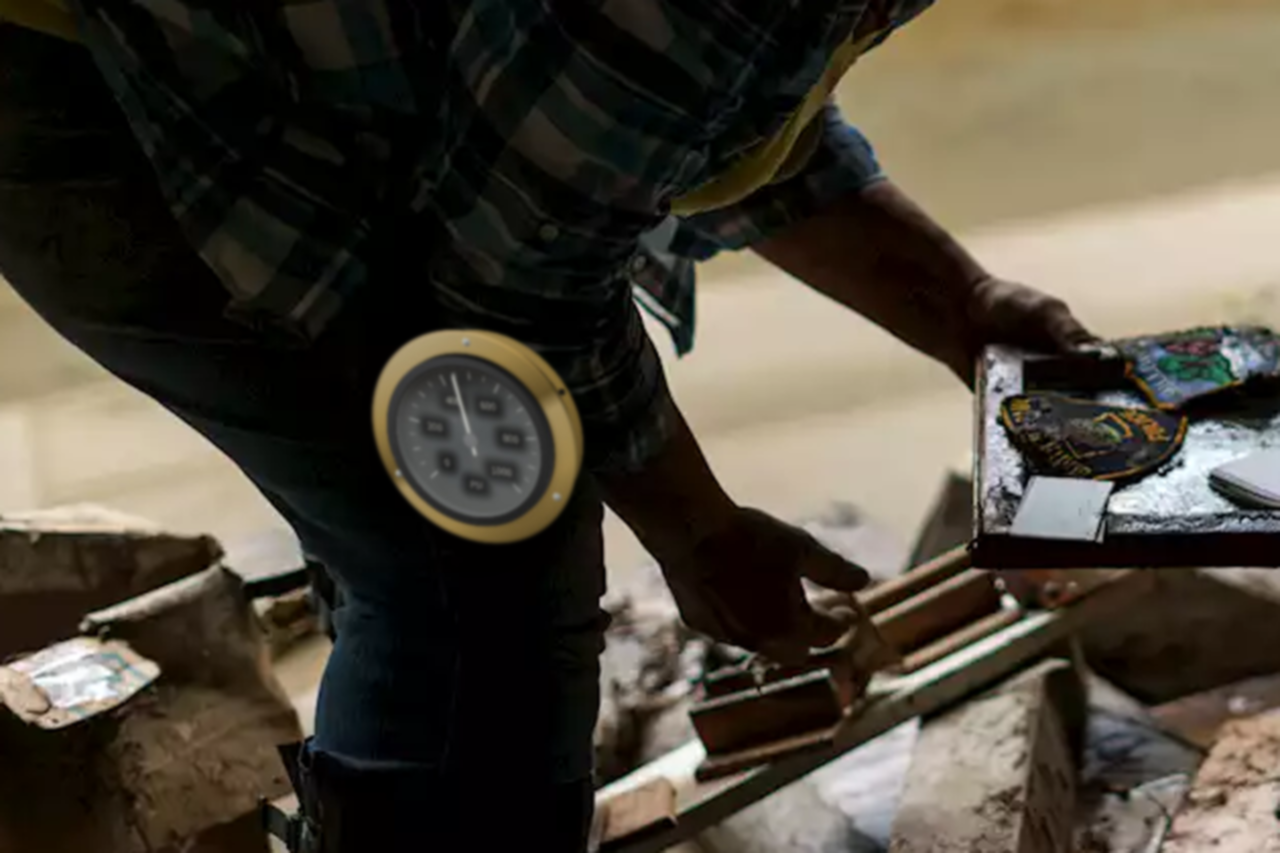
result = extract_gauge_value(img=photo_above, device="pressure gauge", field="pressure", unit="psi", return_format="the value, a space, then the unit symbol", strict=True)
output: 450 psi
